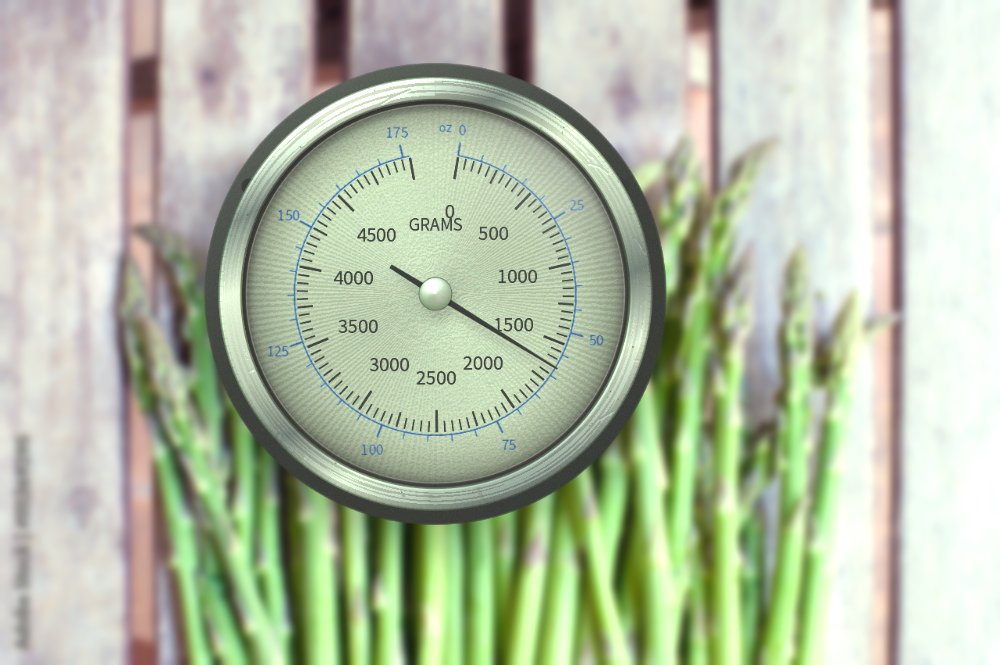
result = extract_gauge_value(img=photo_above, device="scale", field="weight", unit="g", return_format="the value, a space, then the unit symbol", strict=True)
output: 1650 g
